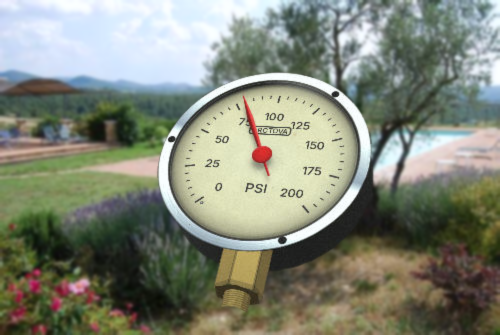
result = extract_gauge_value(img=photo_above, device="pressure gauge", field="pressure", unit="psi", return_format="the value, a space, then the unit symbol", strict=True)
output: 80 psi
